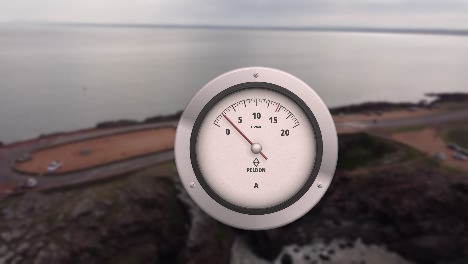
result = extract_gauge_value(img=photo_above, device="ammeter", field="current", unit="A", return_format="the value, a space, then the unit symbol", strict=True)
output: 2.5 A
